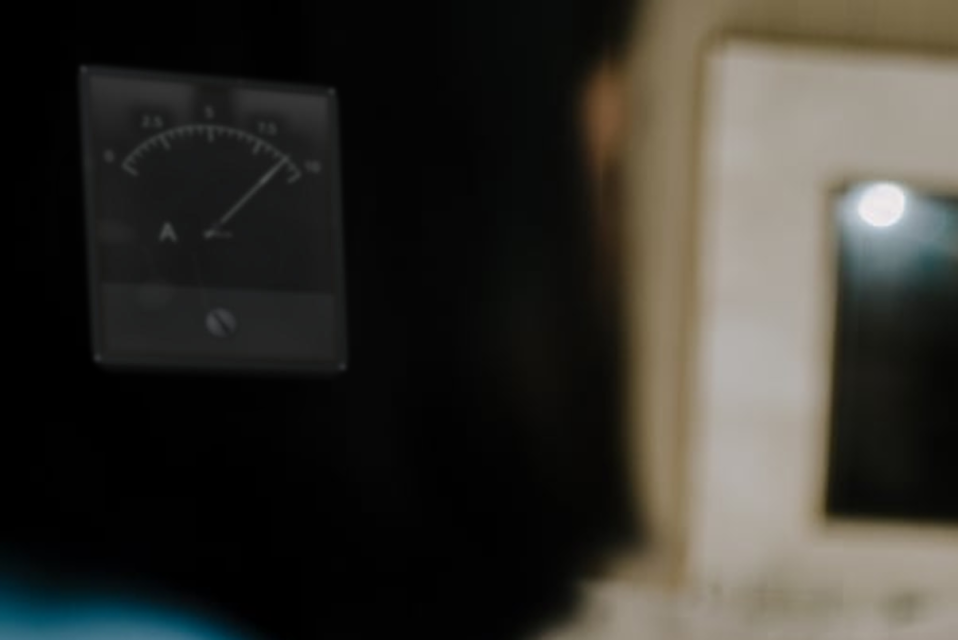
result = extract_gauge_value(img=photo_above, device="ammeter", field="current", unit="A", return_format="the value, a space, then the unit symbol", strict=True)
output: 9 A
